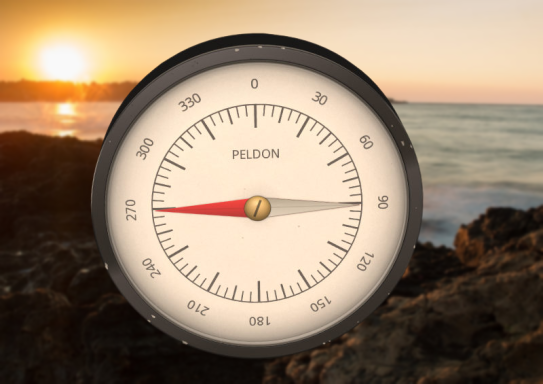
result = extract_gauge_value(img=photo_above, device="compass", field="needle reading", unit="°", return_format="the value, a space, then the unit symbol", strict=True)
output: 270 °
